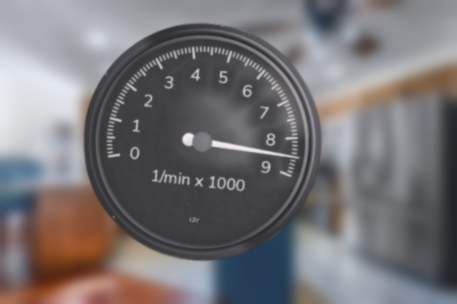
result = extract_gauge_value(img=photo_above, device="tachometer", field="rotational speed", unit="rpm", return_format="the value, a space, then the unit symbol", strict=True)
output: 8500 rpm
